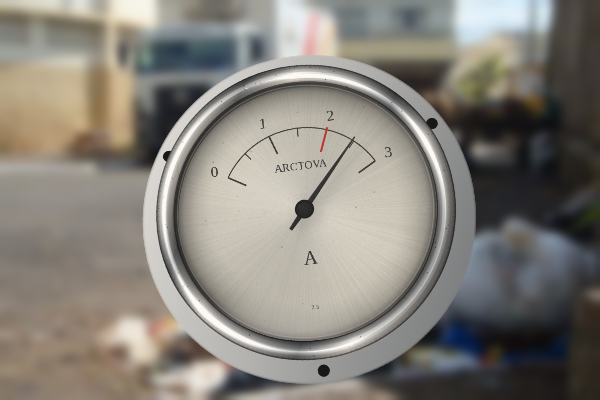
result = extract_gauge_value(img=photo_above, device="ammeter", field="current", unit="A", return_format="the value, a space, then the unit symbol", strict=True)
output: 2.5 A
